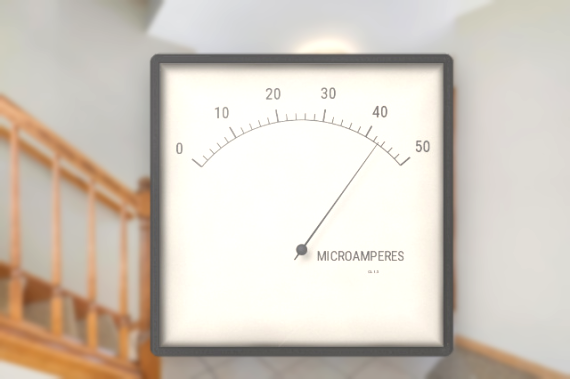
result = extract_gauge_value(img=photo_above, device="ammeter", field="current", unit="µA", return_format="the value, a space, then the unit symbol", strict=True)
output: 43 µA
